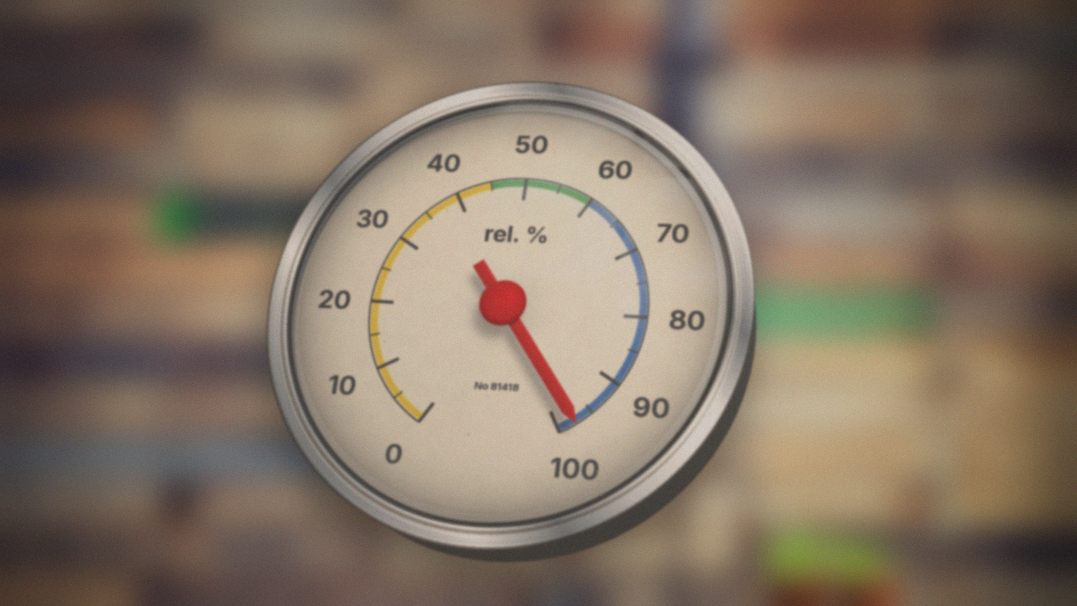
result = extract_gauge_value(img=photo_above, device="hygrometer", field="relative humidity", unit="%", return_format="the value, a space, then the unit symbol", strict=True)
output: 97.5 %
